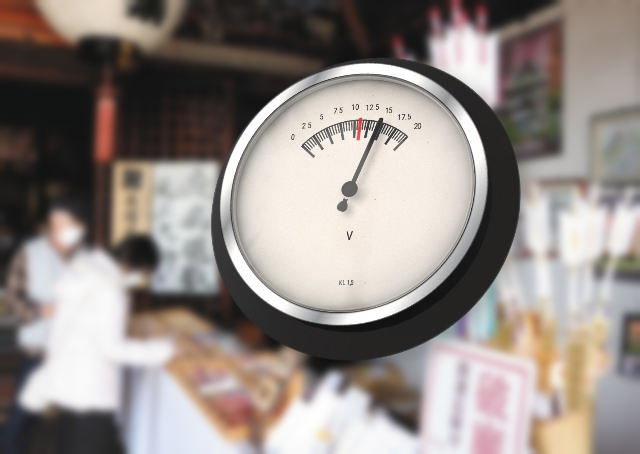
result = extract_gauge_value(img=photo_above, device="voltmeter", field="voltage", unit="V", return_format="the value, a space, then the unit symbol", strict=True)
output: 15 V
